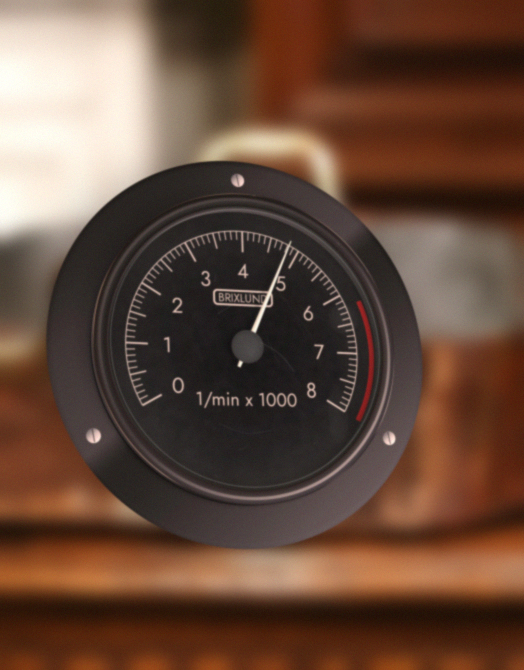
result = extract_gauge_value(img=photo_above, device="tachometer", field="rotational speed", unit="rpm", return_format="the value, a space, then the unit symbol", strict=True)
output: 4800 rpm
